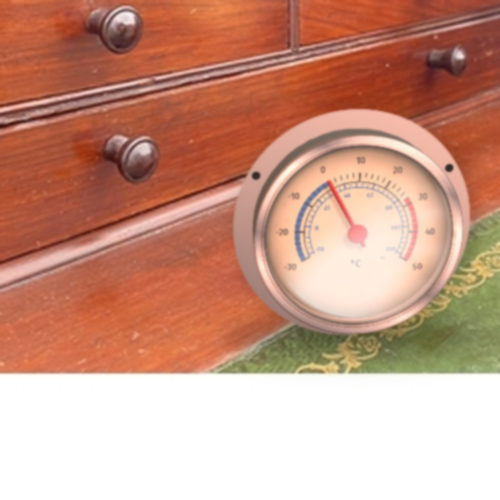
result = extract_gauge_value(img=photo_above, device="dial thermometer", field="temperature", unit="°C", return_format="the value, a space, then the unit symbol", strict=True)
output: 0 °C
